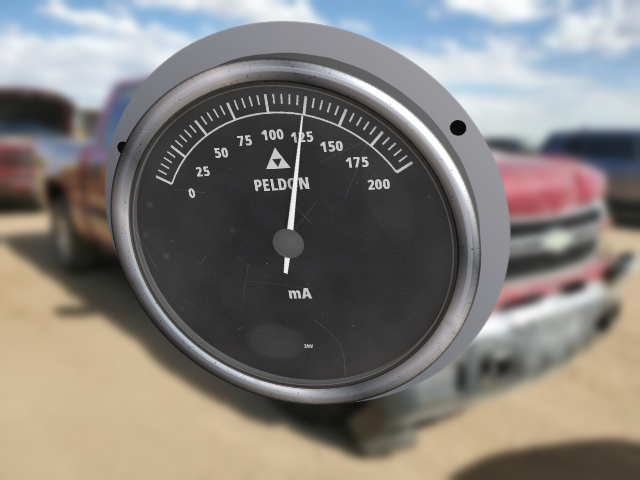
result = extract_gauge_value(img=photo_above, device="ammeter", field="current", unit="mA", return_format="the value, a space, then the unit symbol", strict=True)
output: 125 mA
